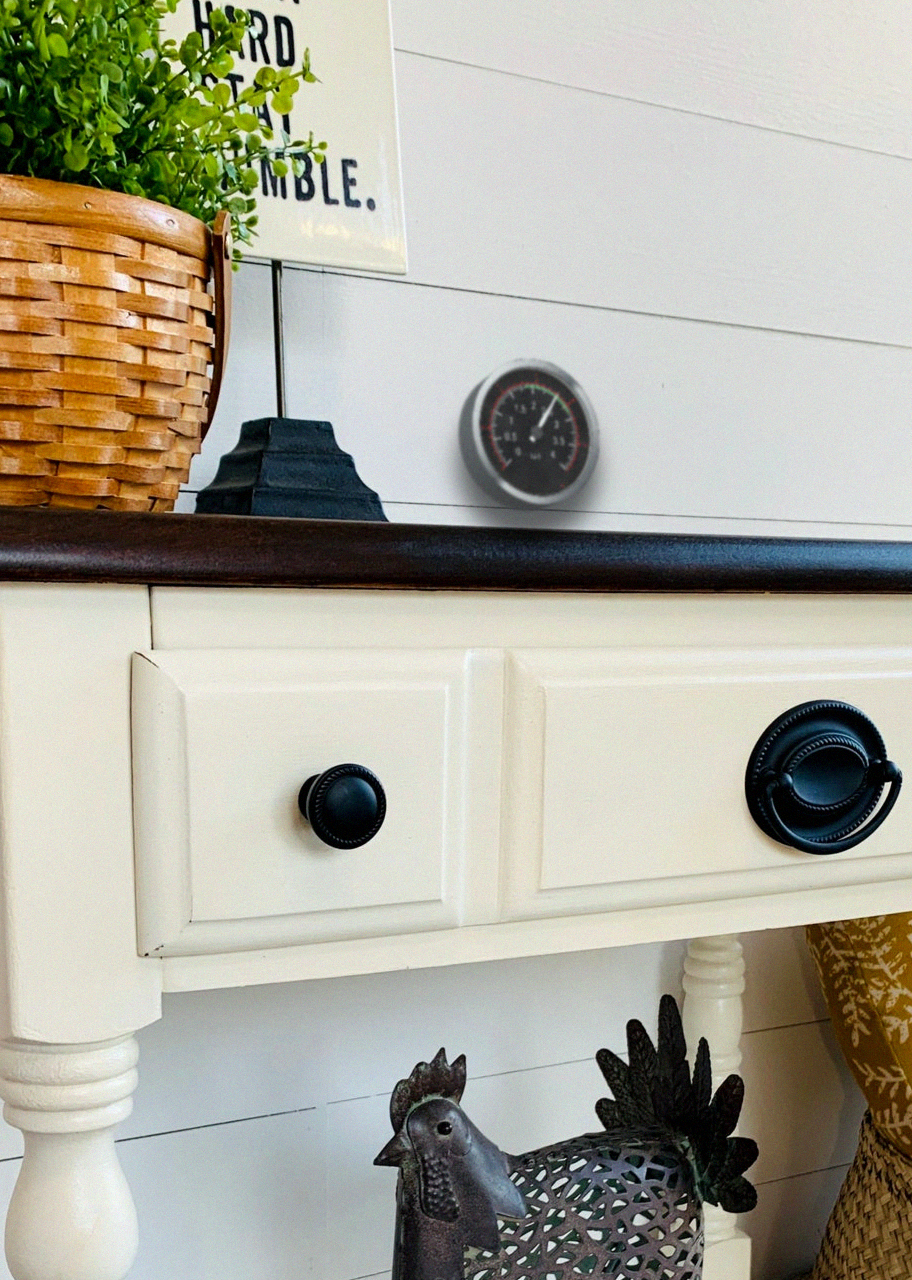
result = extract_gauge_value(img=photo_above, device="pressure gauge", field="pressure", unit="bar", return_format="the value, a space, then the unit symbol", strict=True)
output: 2.5 bar
